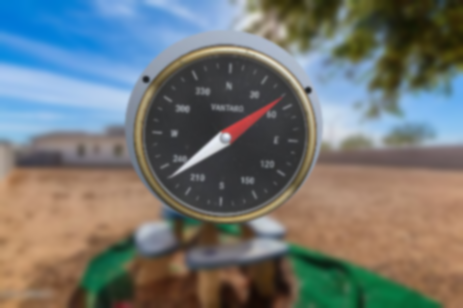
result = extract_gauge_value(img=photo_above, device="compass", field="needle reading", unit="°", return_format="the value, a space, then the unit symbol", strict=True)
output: 50 °
